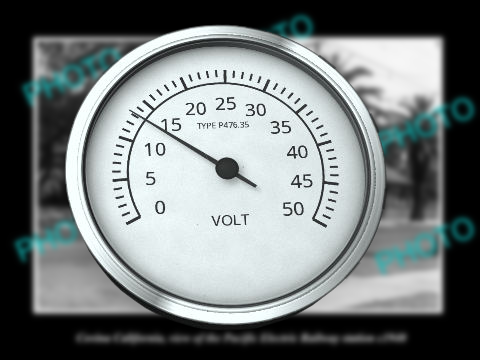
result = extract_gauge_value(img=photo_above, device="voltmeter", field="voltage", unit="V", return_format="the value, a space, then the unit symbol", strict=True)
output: 13 V
